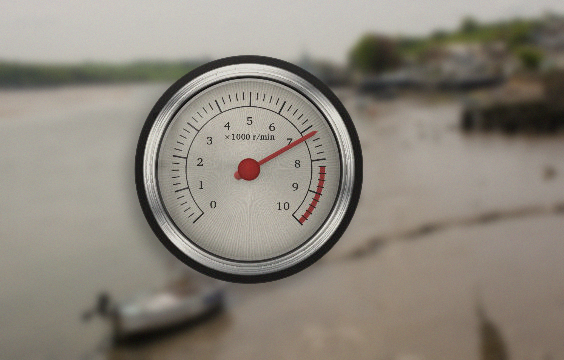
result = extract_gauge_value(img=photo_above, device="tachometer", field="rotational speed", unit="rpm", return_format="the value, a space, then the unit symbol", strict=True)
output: 7200 rpm
